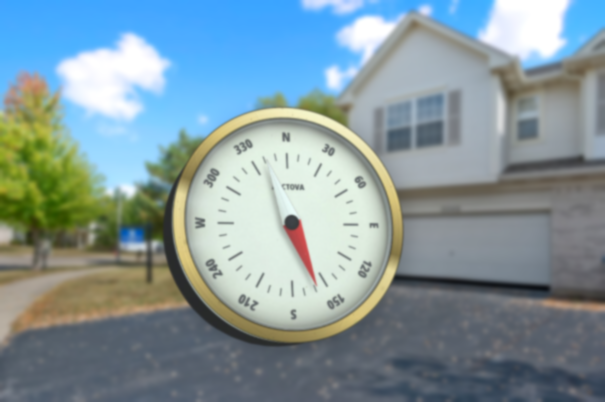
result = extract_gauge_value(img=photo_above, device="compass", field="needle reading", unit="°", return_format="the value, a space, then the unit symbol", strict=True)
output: 160 °
